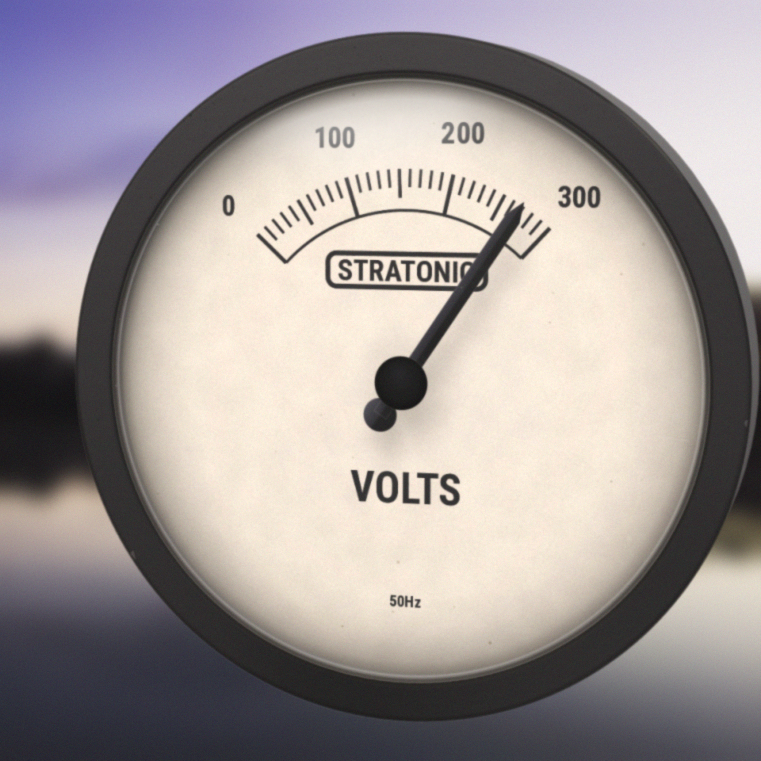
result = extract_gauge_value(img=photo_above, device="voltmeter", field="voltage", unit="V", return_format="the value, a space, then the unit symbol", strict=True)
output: 270 V
